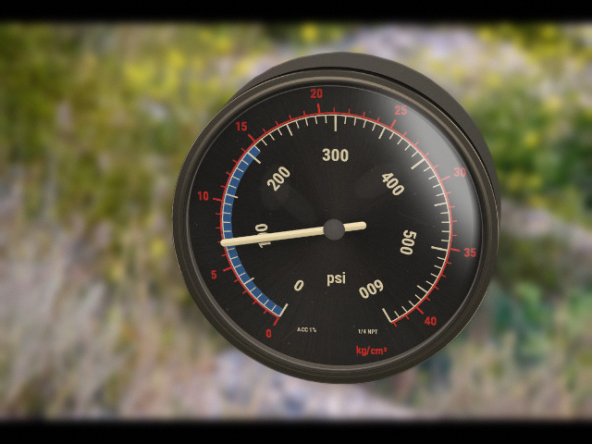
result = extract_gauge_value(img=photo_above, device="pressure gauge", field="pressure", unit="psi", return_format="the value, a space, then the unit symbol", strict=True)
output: 100 psi
